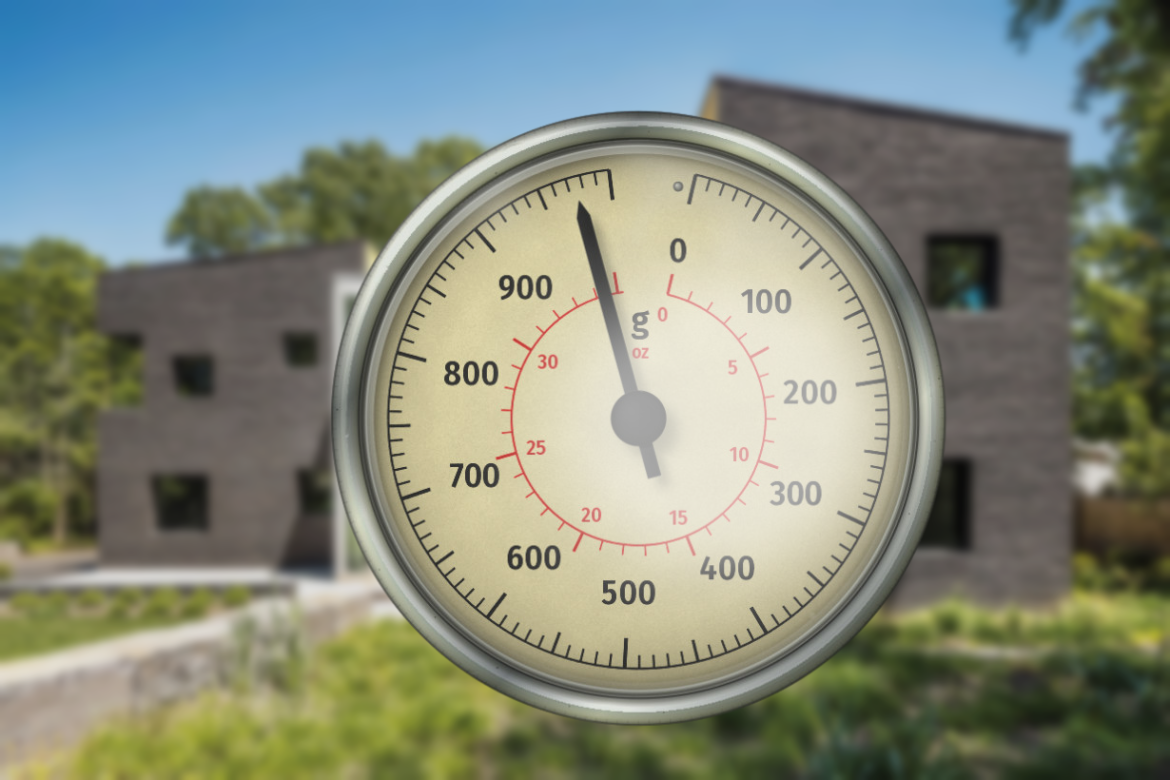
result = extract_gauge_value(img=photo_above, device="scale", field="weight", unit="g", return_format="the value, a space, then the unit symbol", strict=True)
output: 975 g
